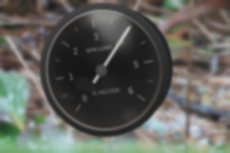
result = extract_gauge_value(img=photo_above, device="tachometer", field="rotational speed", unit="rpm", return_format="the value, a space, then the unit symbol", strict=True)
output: 4000 rpm
